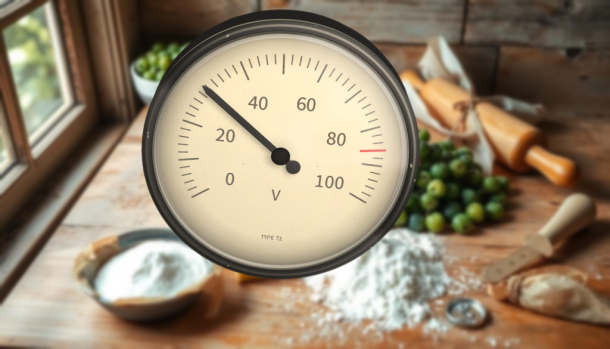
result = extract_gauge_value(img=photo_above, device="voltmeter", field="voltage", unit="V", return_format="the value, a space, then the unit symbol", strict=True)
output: 30 V
